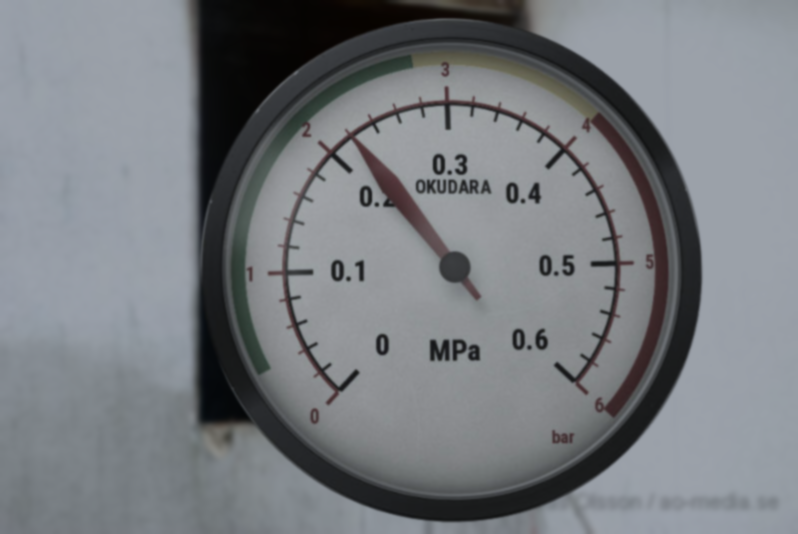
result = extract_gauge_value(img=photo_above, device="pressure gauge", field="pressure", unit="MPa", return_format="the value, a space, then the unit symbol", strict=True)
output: 0.22 MPa
